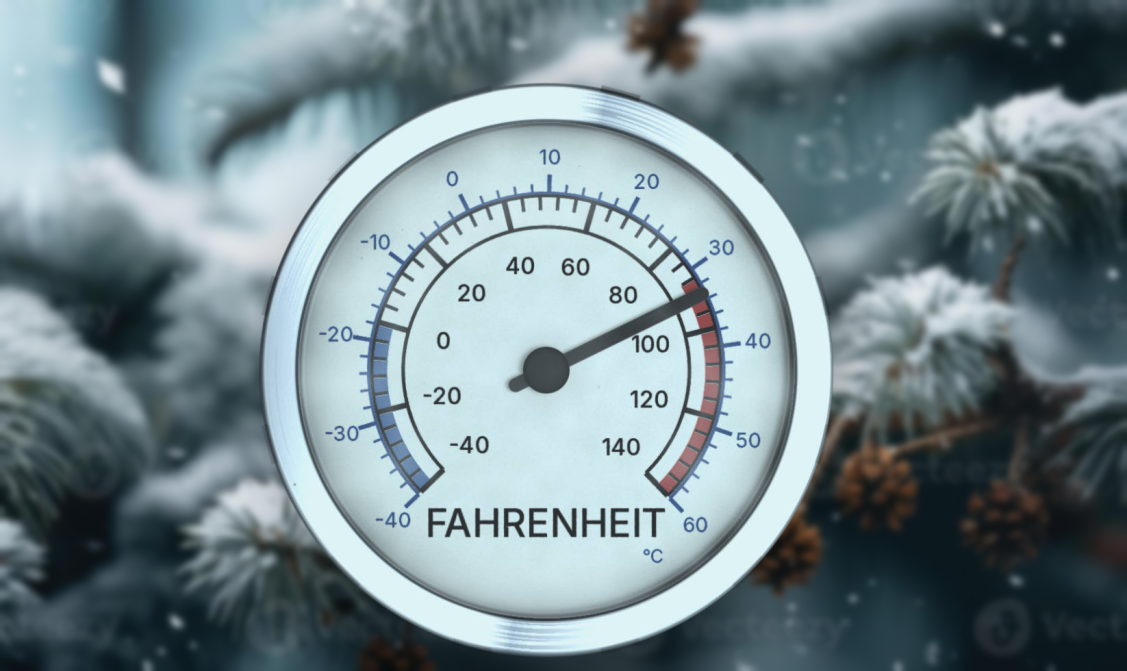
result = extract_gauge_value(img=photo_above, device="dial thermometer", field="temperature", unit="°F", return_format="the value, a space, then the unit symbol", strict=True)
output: 92 °F
